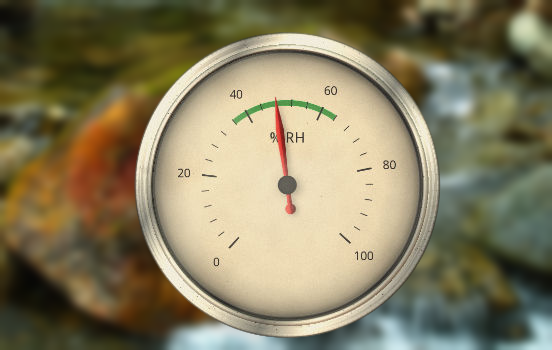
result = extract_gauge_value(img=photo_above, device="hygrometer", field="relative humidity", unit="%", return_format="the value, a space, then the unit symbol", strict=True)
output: 48 %
